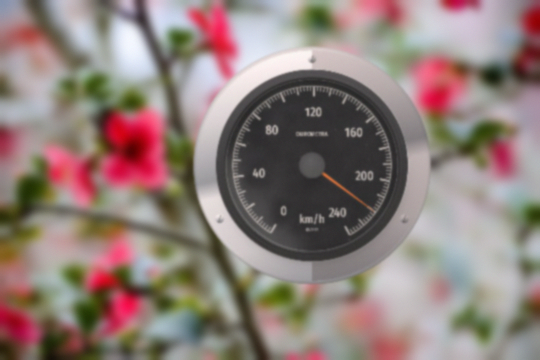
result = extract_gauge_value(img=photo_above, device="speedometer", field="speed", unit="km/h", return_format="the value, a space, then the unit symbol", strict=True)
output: 220 km/h
